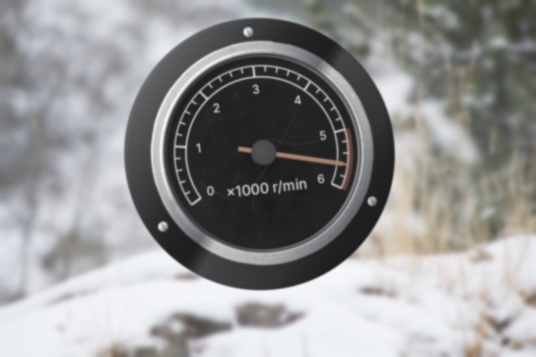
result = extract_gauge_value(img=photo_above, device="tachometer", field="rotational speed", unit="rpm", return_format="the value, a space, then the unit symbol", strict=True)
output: 5600 rpm
